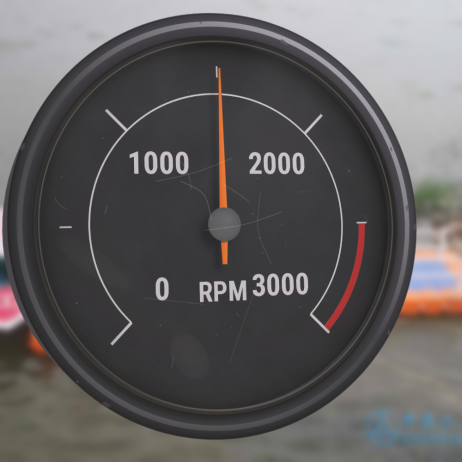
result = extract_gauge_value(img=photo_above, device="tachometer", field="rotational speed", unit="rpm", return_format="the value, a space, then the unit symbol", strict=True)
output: 1500 rpm
